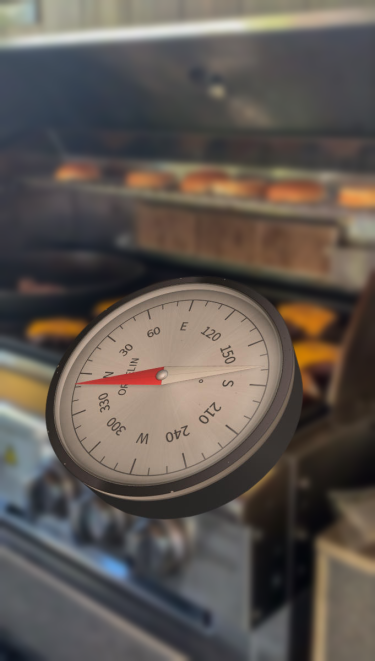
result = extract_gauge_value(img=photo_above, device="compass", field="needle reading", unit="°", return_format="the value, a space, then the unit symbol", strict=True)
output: 350 °
